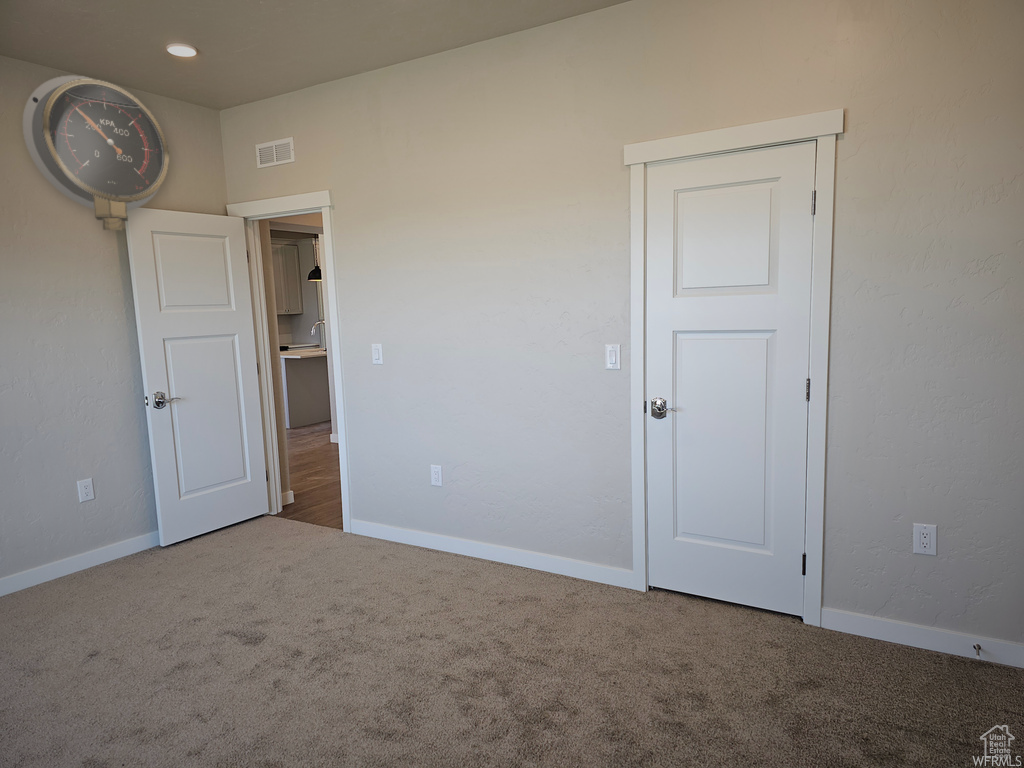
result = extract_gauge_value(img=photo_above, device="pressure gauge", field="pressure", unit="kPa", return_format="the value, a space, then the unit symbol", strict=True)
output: 200 kPa
